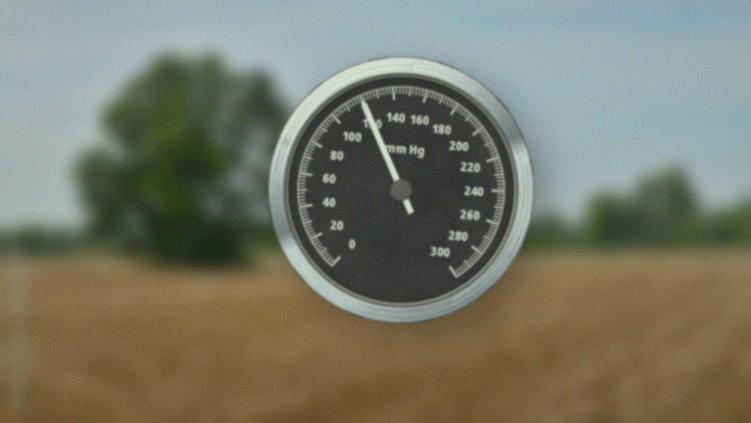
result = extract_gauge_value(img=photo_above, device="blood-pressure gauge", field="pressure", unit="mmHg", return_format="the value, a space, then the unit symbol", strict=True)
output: 120 mmHg
